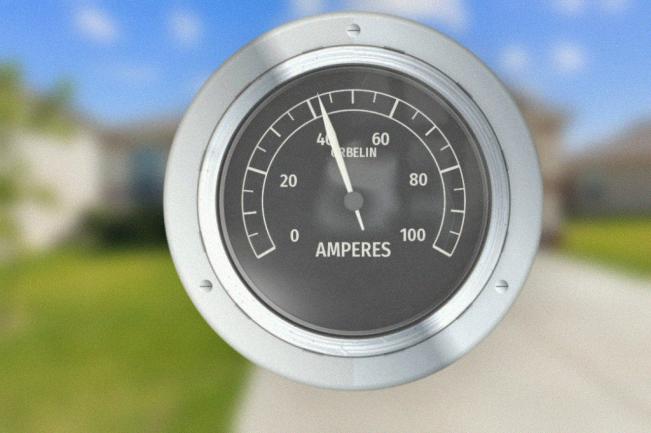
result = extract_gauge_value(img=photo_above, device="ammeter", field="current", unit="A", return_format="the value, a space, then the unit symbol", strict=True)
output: 42.5 A
